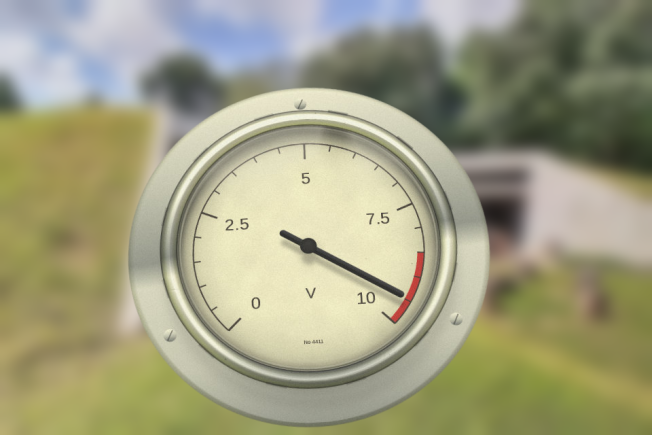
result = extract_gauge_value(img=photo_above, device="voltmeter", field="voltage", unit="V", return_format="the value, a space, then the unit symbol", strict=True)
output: 9.5 V
